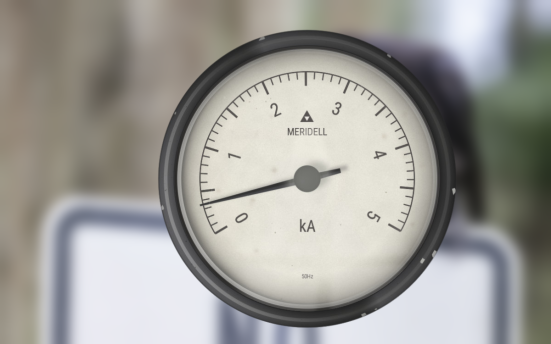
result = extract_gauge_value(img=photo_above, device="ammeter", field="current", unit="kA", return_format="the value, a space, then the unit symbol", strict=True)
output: 0.35 kA
